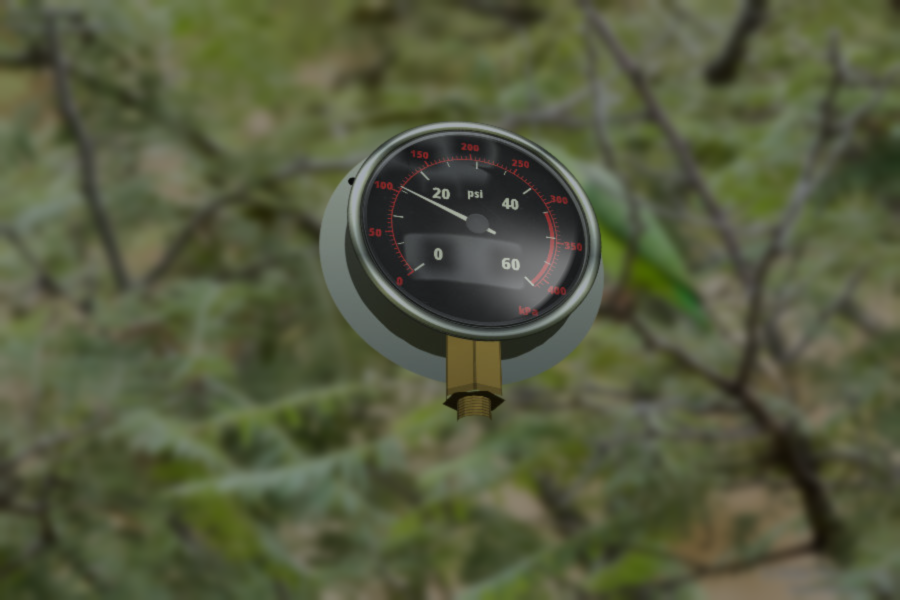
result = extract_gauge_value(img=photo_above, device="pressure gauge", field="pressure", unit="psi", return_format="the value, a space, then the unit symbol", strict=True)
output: 15 psi
